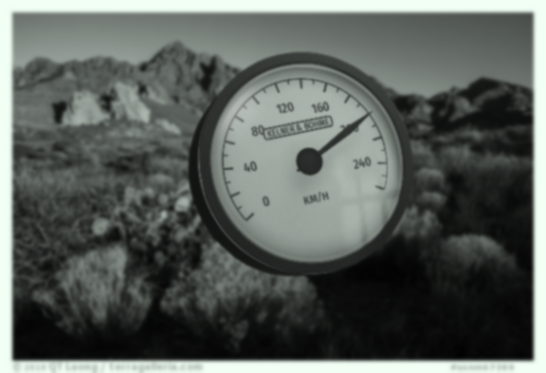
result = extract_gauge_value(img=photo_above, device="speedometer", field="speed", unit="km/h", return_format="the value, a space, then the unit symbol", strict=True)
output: 200 km/h
